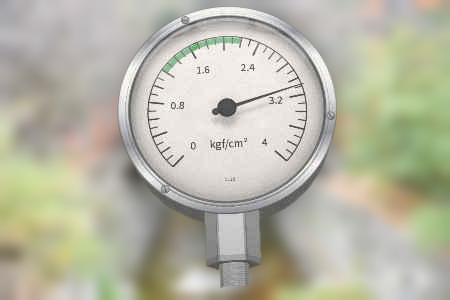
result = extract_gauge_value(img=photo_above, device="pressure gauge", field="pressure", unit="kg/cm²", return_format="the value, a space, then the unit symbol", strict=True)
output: 3.1 kg/cm²
